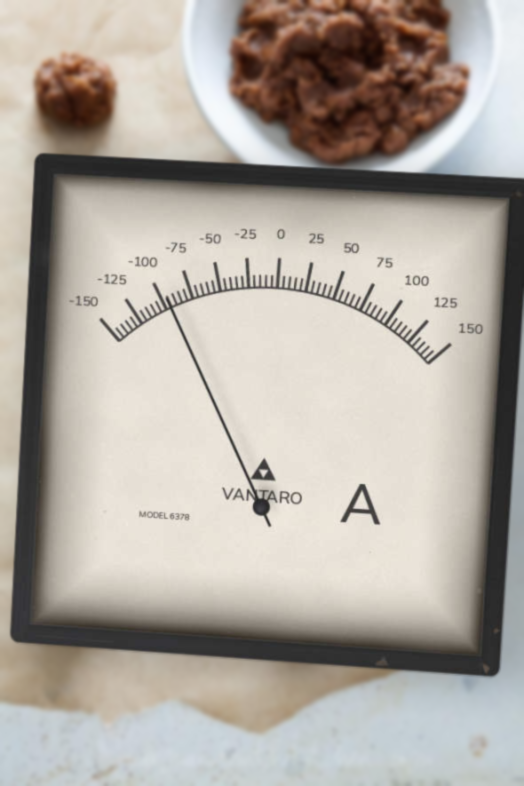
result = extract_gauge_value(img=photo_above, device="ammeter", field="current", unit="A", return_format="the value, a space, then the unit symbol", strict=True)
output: -95 A
